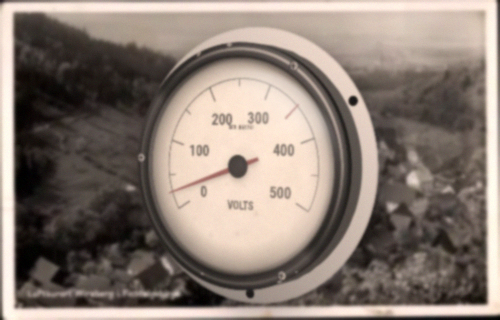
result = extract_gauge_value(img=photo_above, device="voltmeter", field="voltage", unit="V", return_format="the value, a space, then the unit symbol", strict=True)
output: 25 V
